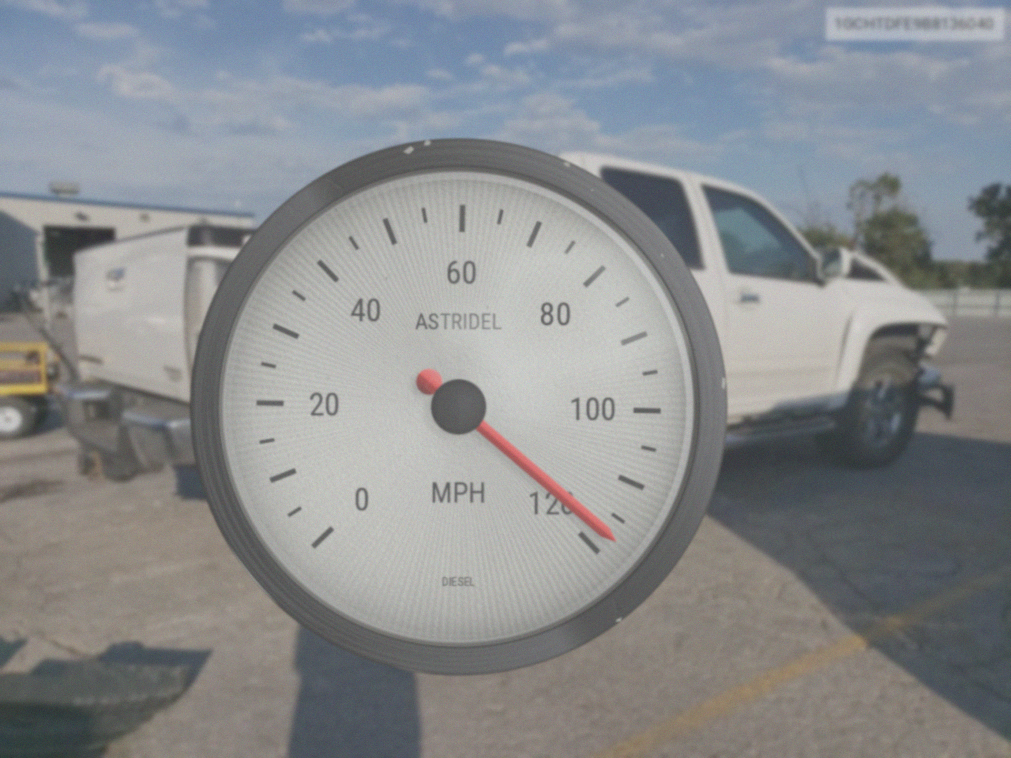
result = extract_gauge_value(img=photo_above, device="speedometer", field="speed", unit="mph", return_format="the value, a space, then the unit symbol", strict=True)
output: 117.5 mph
